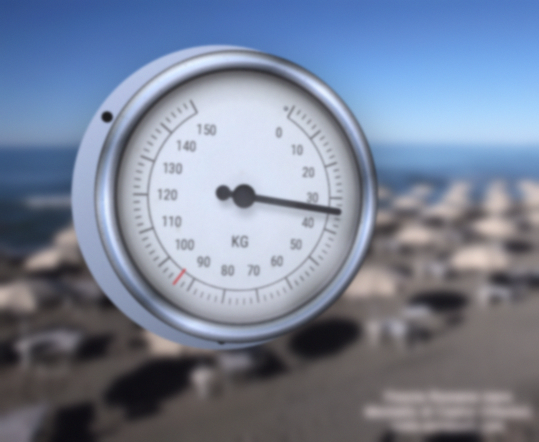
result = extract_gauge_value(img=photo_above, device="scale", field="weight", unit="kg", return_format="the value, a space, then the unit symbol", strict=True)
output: 34 kg
